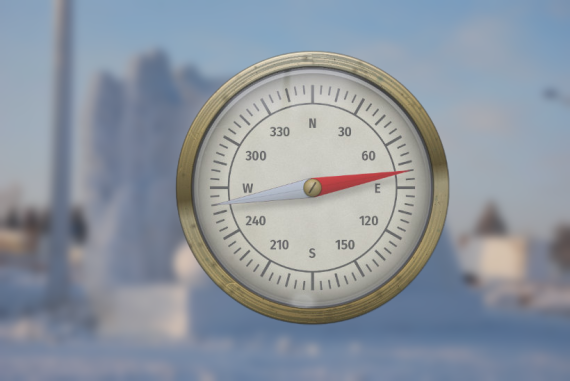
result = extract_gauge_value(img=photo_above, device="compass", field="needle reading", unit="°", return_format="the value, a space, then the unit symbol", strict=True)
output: 80 °
